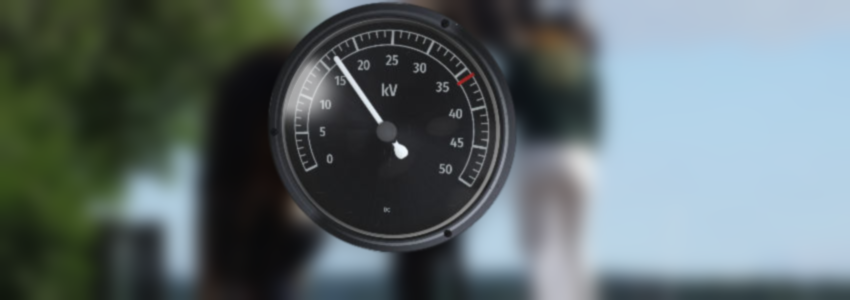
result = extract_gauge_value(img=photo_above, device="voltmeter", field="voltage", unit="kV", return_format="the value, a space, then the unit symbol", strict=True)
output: 17 kV
